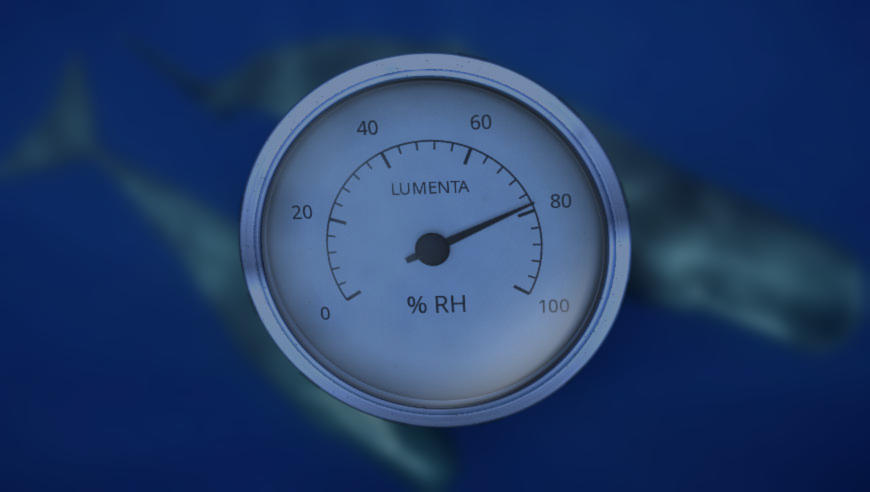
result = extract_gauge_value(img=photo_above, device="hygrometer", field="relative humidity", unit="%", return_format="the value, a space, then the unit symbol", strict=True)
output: 78 %
